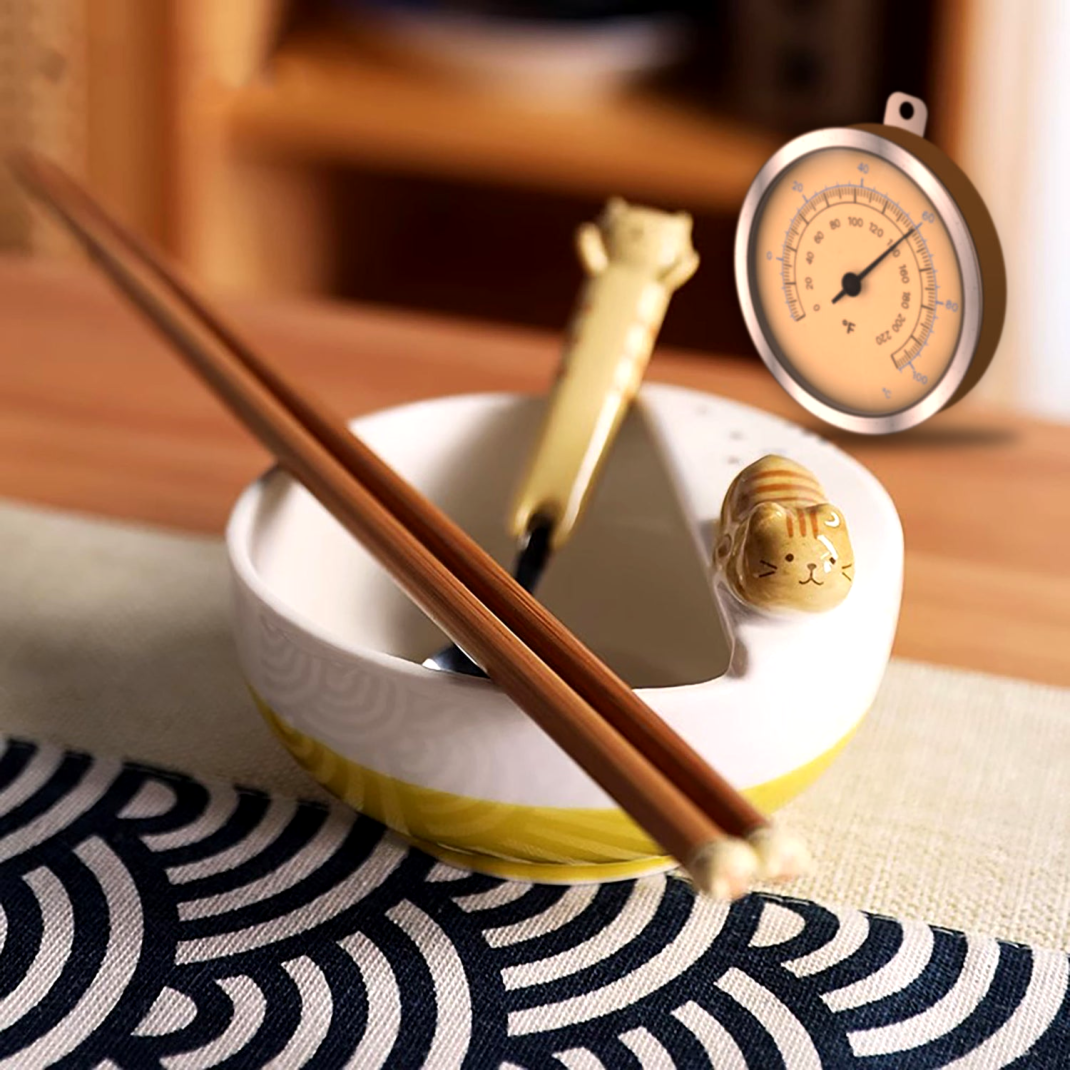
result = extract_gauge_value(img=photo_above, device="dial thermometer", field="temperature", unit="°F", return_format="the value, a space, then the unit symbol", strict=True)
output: 140 °F
